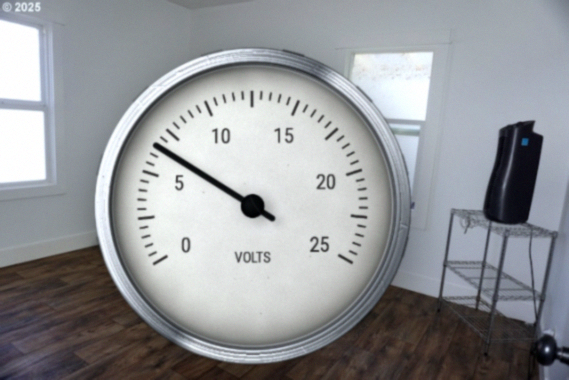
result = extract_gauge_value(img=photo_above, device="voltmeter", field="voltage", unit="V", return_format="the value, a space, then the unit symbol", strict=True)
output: 6.5 V
